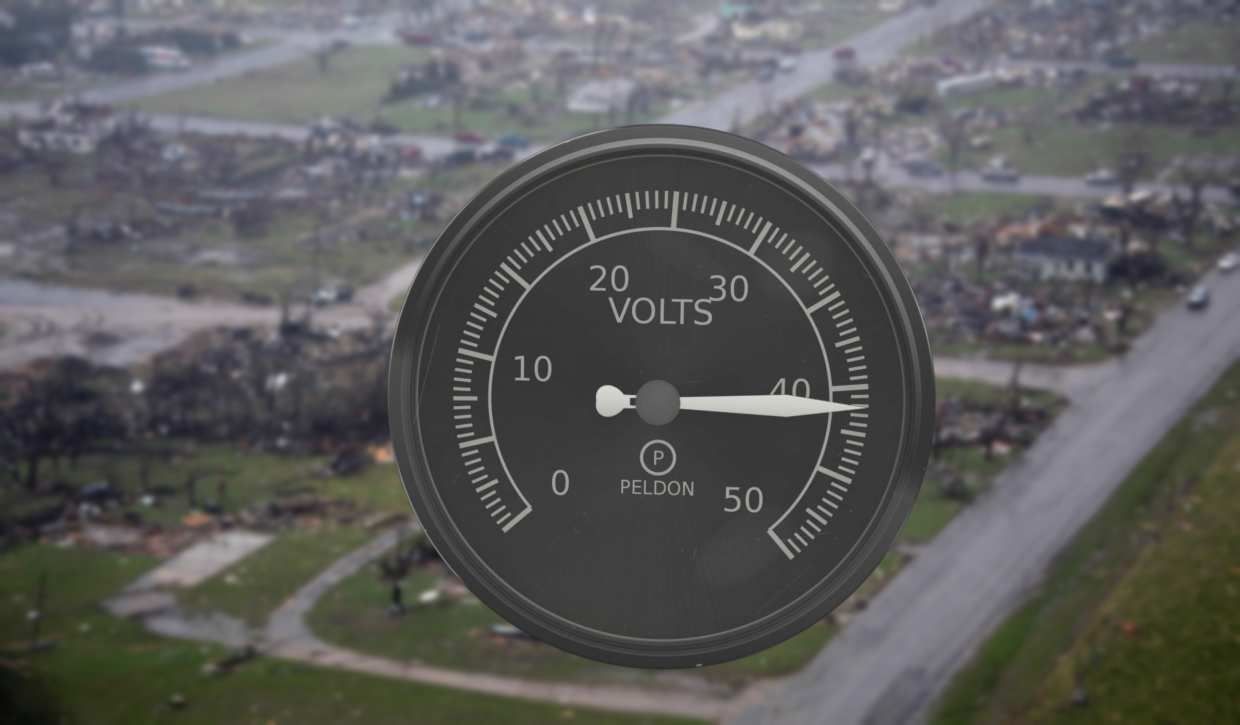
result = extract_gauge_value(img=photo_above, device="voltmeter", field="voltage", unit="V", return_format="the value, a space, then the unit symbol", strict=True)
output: 41 V
